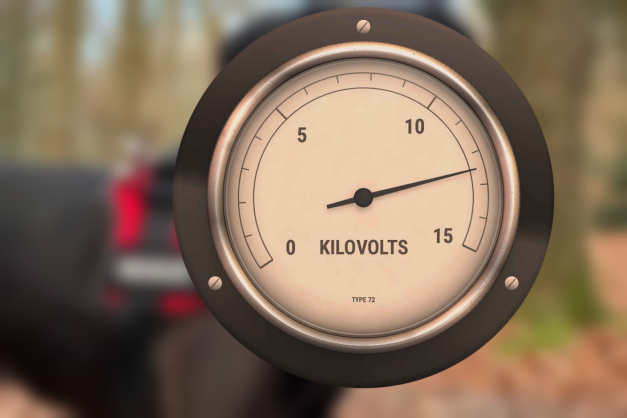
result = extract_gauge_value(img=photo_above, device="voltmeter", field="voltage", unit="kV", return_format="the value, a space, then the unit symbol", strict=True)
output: 12.5 kV
